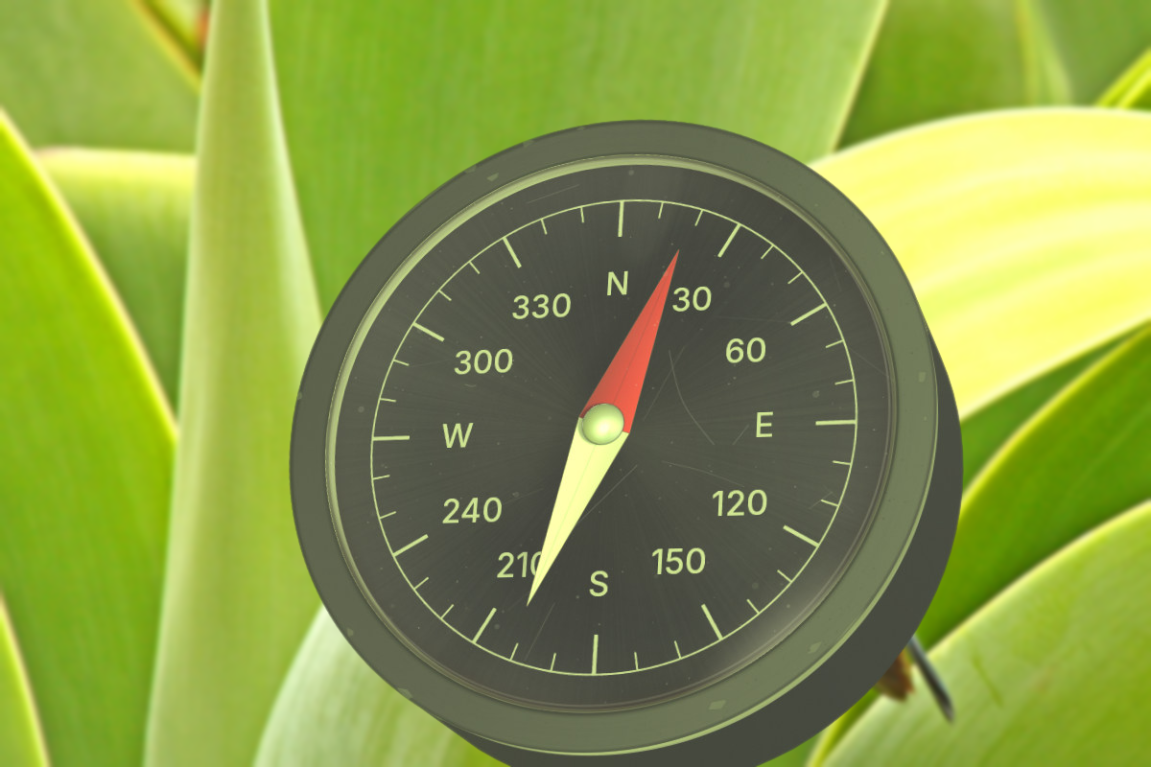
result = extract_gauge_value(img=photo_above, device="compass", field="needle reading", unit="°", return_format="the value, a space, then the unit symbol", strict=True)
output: 20 °
